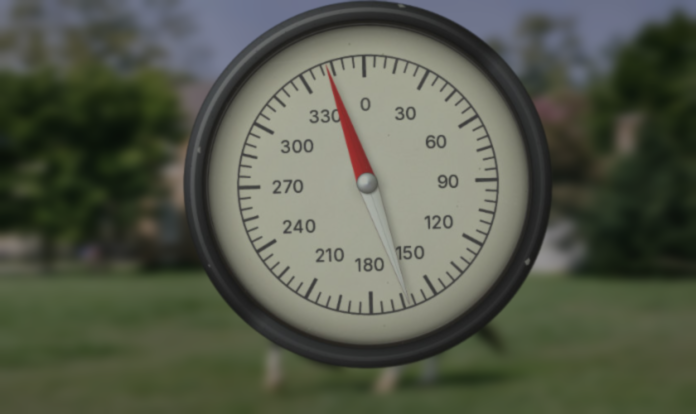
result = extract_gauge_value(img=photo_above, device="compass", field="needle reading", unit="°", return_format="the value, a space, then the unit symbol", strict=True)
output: 342.5 °
